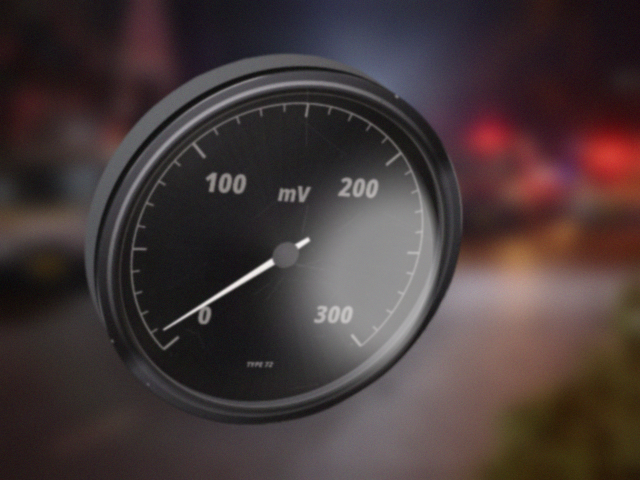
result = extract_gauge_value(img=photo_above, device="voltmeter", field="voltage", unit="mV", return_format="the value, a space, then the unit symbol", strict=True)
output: 10 mV
